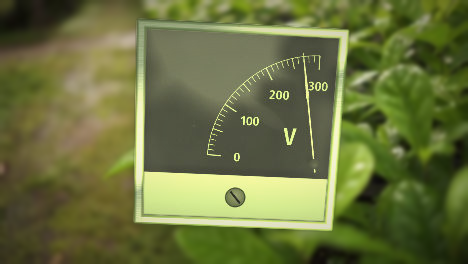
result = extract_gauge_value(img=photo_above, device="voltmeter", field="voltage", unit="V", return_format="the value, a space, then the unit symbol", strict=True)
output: 270 V
